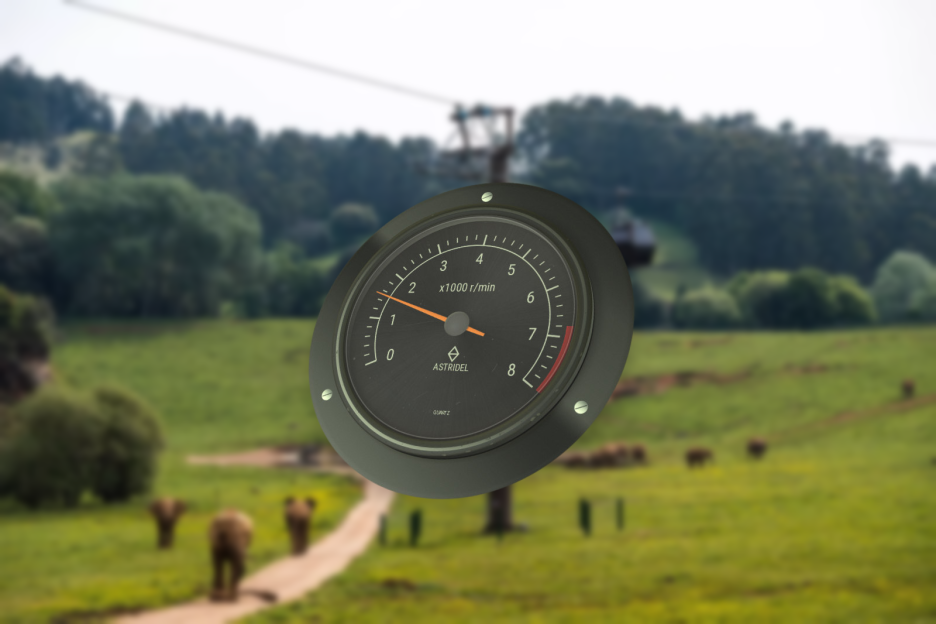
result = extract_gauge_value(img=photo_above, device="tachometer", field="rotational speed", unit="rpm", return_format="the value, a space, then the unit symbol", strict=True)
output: 1500 rpm
